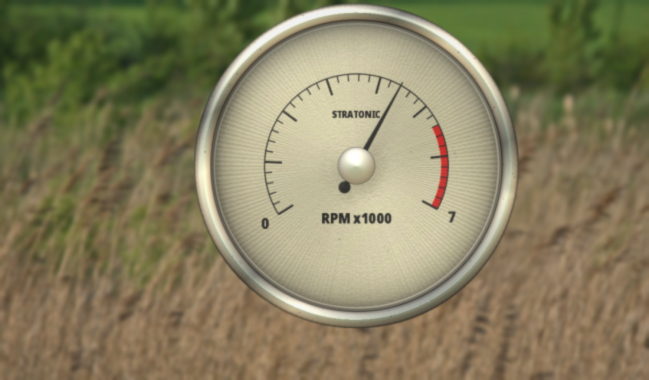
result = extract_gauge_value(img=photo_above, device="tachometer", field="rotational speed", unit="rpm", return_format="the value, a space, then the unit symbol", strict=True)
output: 4400 rpm
